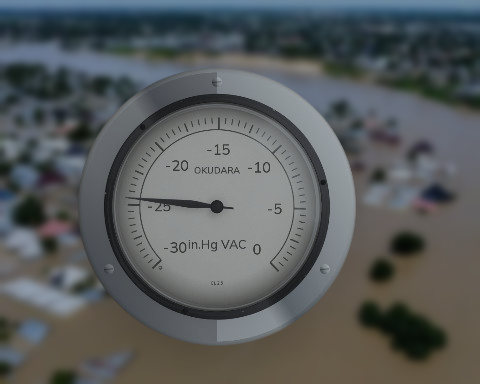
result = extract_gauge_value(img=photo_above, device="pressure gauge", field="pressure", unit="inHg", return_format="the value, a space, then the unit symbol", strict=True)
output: -24.5 inHg
